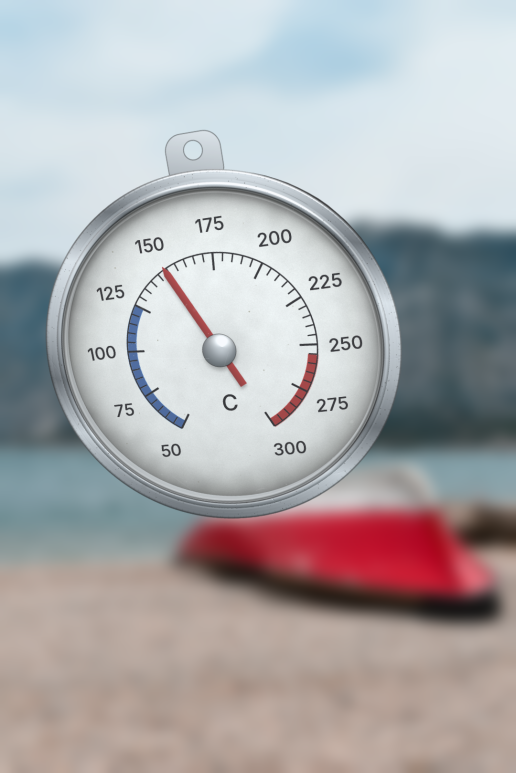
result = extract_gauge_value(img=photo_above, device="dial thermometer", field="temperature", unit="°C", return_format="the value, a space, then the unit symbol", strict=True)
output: 150 °C
